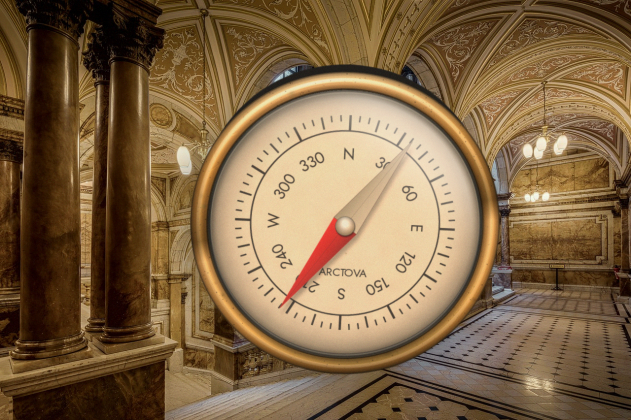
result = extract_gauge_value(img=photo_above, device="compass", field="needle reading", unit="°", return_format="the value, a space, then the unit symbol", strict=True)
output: 215 °
